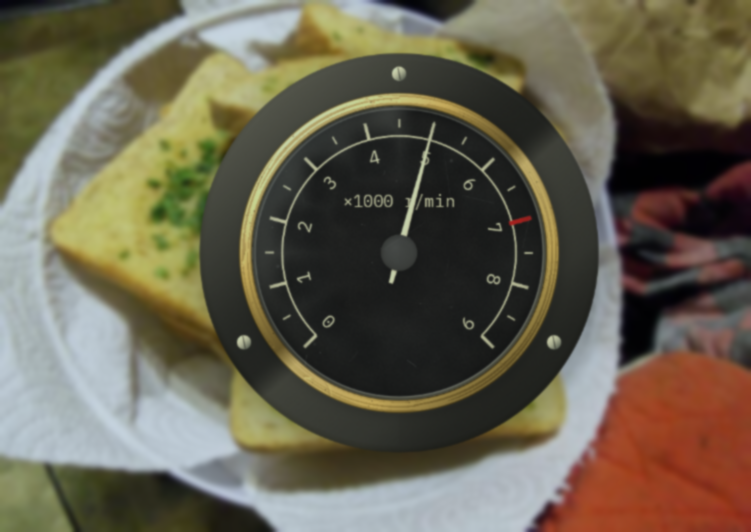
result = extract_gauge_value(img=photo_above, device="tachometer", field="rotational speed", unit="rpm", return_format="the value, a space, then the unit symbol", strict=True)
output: 5000 rpm
